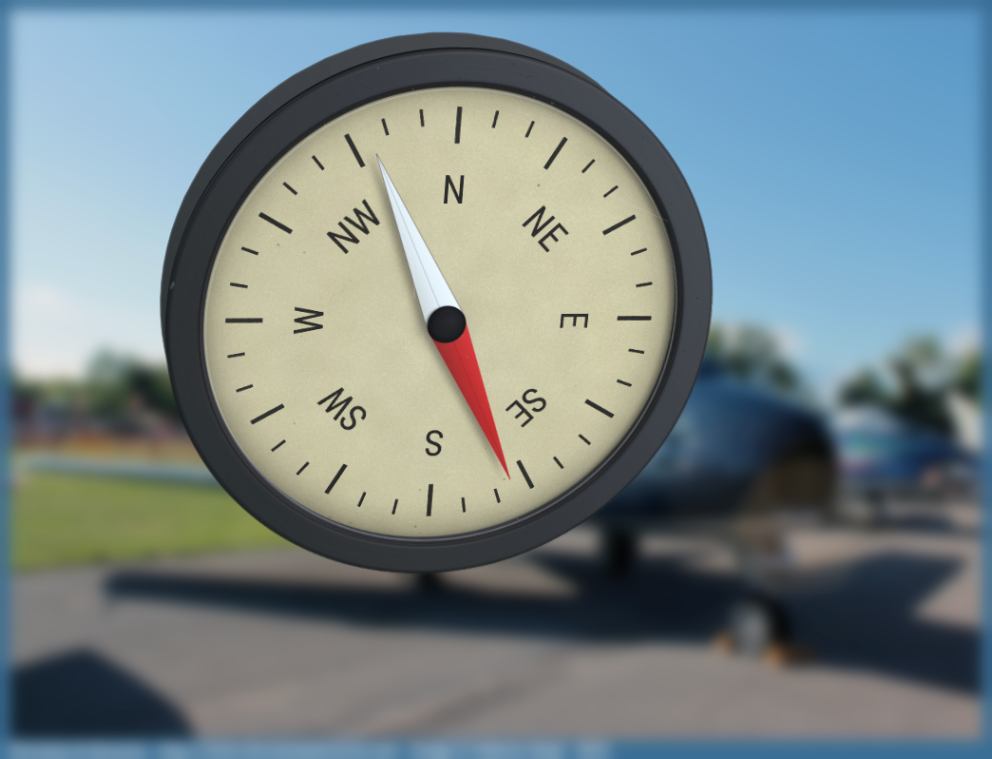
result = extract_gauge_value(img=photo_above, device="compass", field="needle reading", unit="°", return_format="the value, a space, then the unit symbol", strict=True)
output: 155 °
